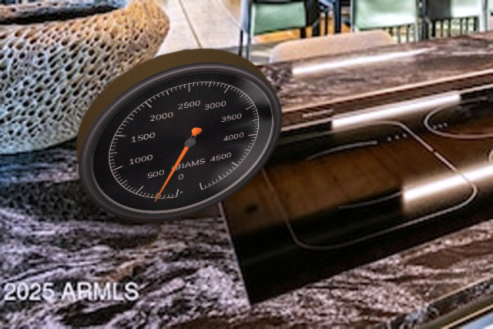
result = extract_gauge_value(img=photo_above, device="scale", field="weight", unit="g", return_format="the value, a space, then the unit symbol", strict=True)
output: 250 g
